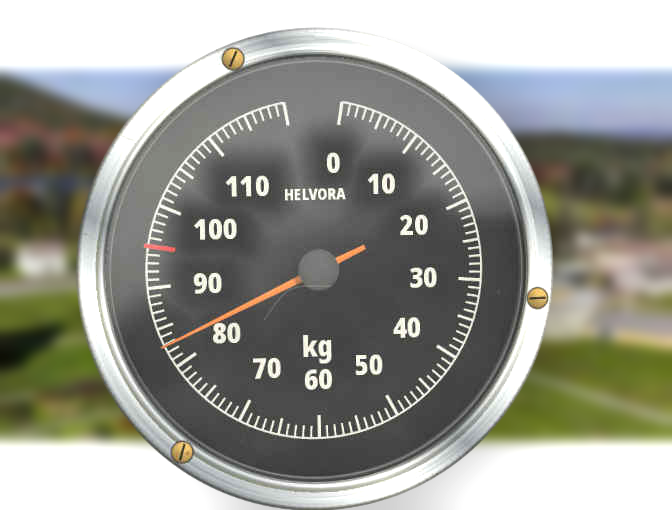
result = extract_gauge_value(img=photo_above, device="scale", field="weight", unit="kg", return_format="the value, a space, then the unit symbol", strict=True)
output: 83 kg
